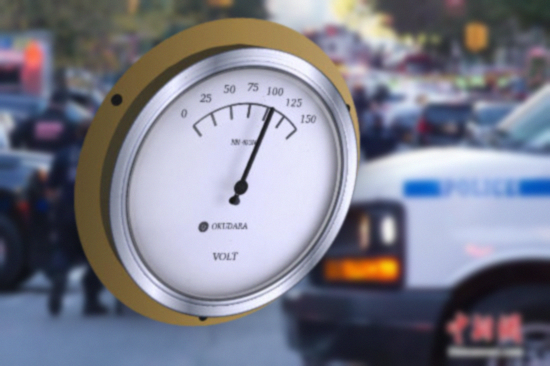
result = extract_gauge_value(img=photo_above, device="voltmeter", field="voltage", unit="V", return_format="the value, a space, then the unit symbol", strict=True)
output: 100 V
